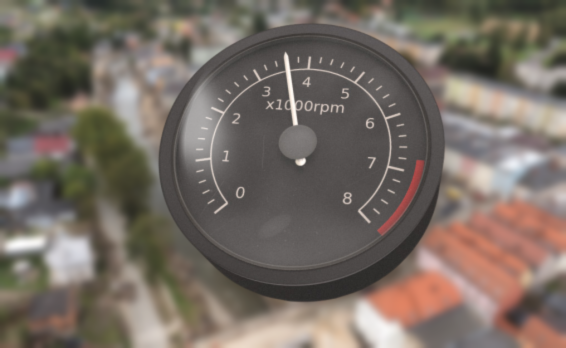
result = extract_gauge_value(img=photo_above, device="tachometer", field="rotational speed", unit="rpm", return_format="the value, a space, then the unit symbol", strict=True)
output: 3600 rpm
